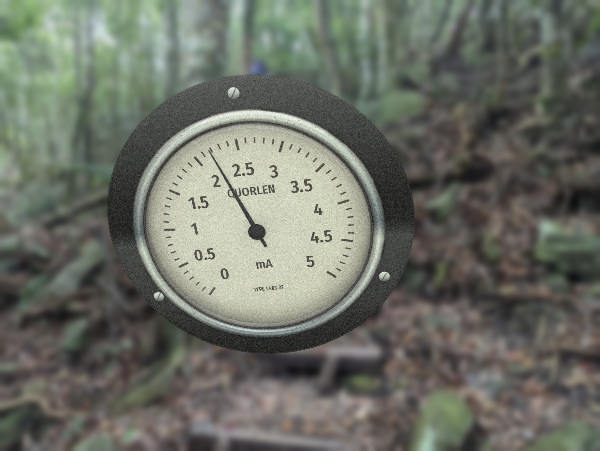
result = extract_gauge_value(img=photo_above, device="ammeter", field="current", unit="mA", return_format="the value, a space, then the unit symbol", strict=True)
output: 2.2 mA
